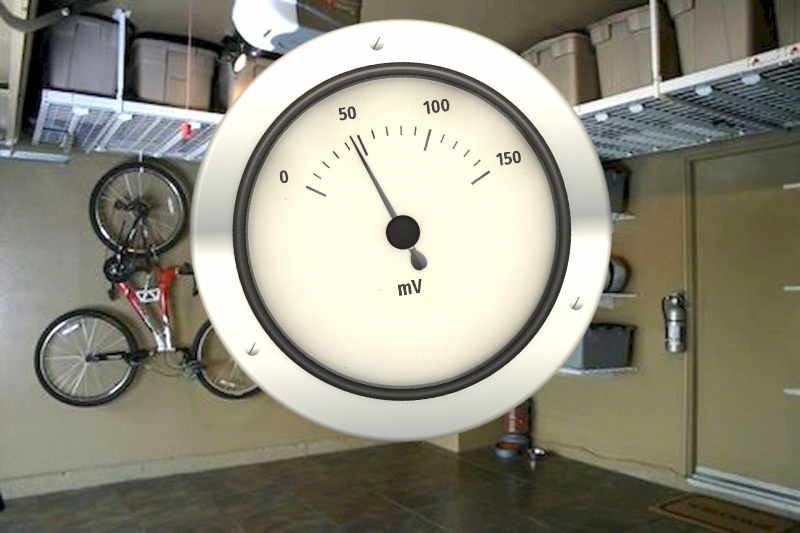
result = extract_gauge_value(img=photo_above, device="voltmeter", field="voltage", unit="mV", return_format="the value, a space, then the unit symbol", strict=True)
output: 45 mV
